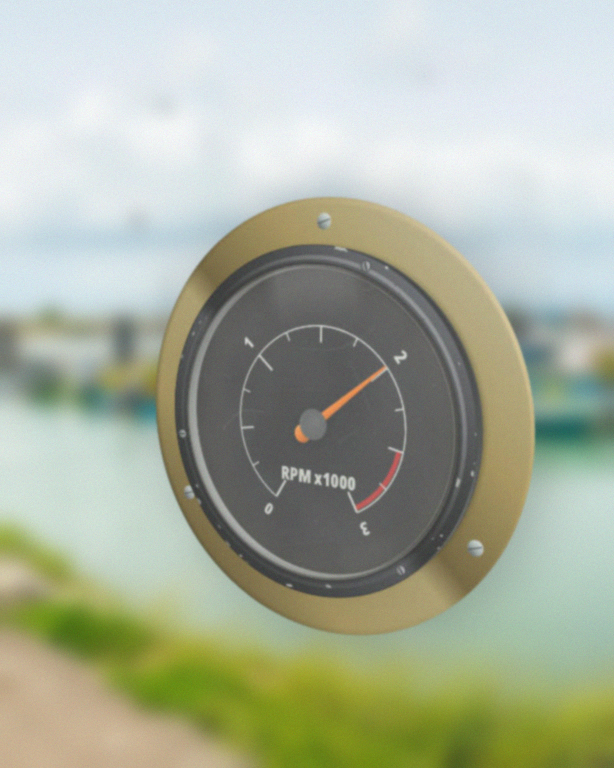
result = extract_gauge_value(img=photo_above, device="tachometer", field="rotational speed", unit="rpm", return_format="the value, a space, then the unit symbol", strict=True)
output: 2000 rpm
